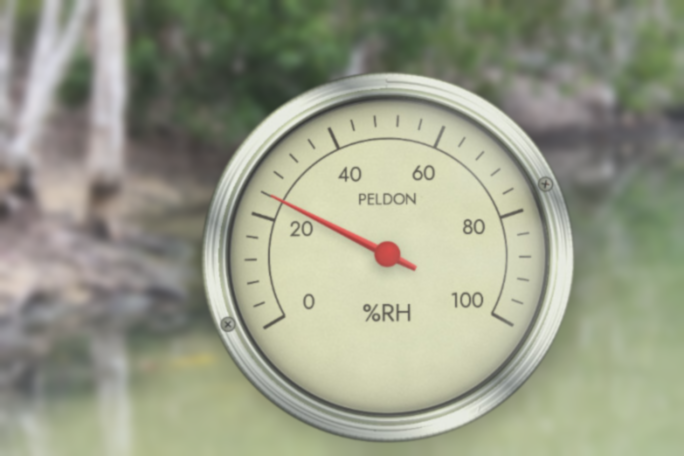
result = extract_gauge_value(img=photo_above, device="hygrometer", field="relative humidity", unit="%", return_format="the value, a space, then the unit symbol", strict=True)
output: 24 %
